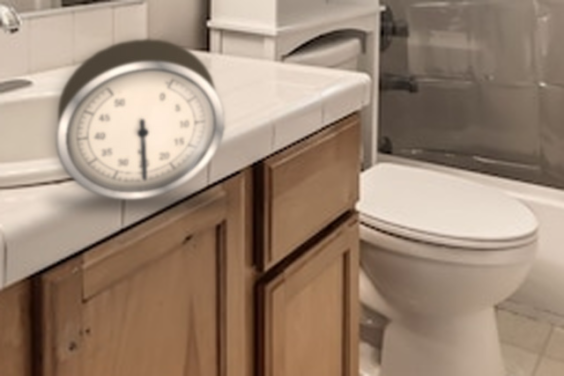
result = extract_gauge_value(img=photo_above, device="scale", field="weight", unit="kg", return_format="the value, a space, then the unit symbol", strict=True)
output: 25 kg
